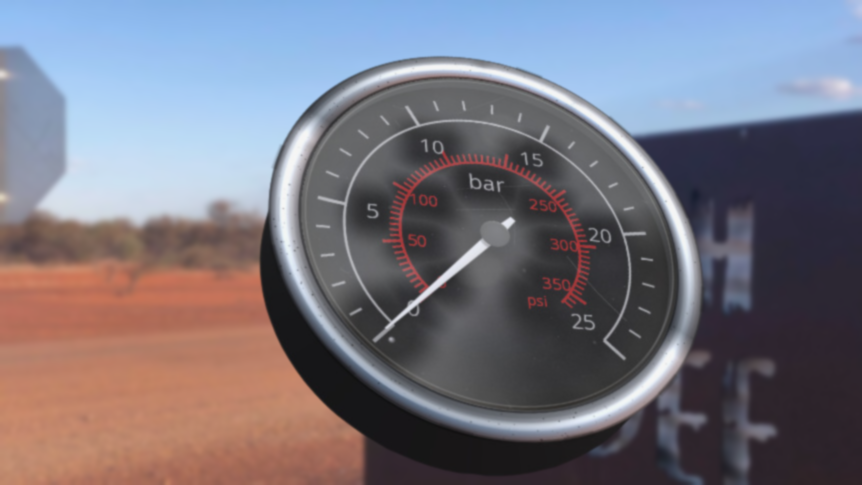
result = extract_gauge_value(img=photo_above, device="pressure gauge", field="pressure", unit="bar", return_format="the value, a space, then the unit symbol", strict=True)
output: 0 bar
